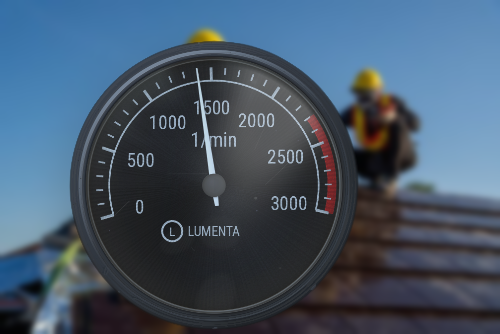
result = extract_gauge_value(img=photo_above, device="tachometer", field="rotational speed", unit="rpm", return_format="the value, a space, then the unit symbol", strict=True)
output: 1400 rpm
